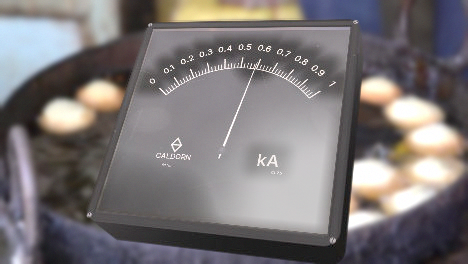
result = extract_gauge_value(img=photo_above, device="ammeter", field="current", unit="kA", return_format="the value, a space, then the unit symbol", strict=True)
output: 0.6 kA
